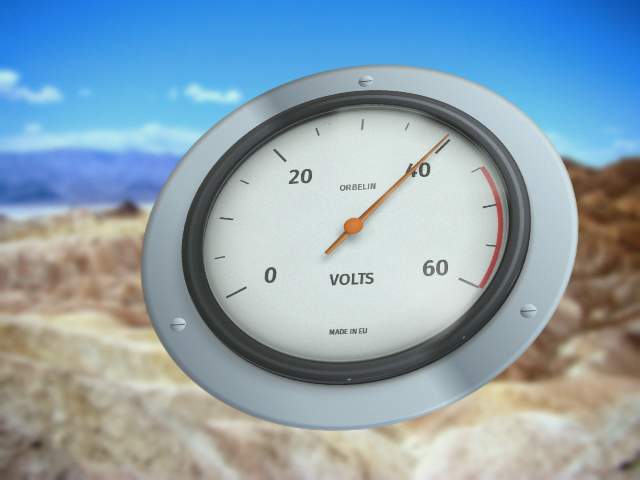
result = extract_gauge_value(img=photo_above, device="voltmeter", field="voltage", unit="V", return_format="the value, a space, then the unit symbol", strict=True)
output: 40 V
